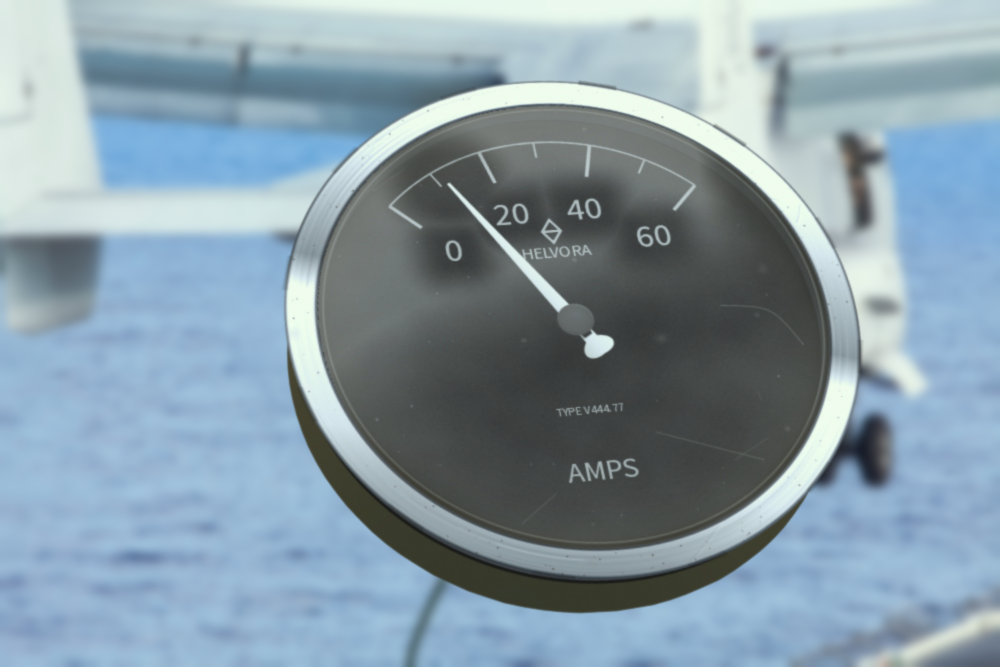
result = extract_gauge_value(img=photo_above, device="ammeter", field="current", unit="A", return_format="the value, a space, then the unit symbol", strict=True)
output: 10 A
